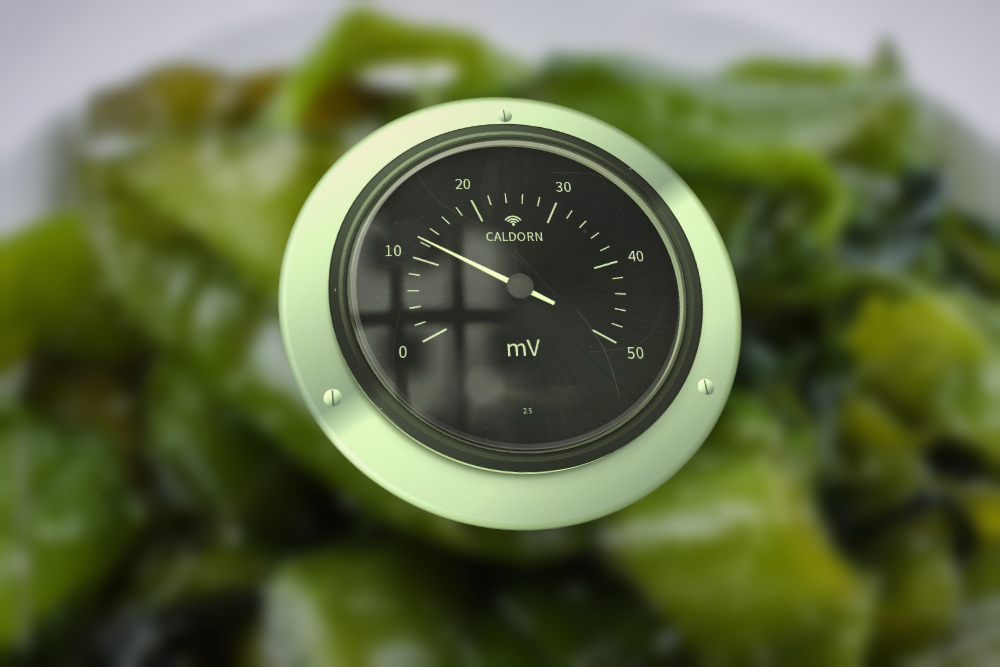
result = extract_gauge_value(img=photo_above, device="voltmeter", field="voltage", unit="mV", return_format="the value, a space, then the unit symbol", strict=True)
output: 12 mV
